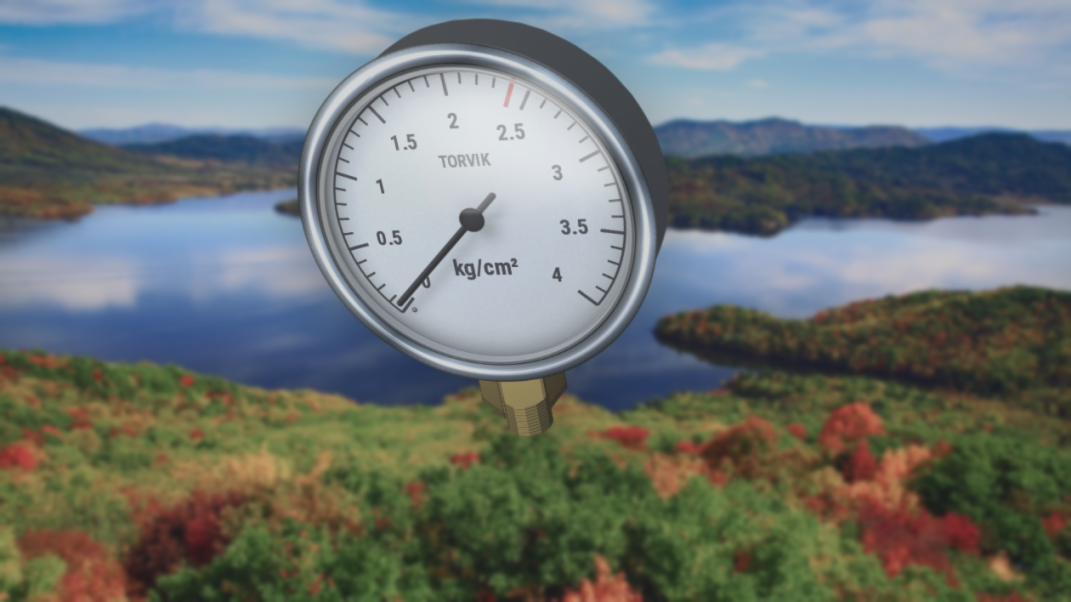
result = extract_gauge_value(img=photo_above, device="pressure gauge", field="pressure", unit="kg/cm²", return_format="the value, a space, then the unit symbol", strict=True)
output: 0.05 kg/cm²
